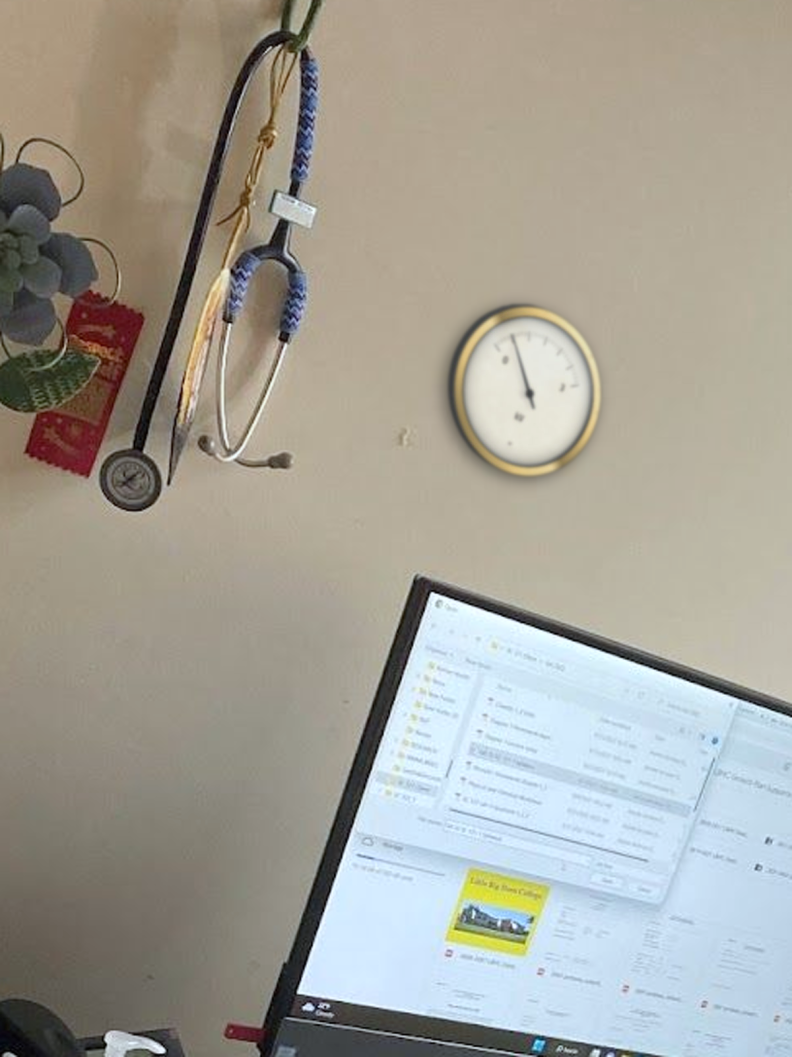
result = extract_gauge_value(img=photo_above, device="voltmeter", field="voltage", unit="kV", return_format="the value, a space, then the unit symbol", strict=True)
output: 0.5 kV
